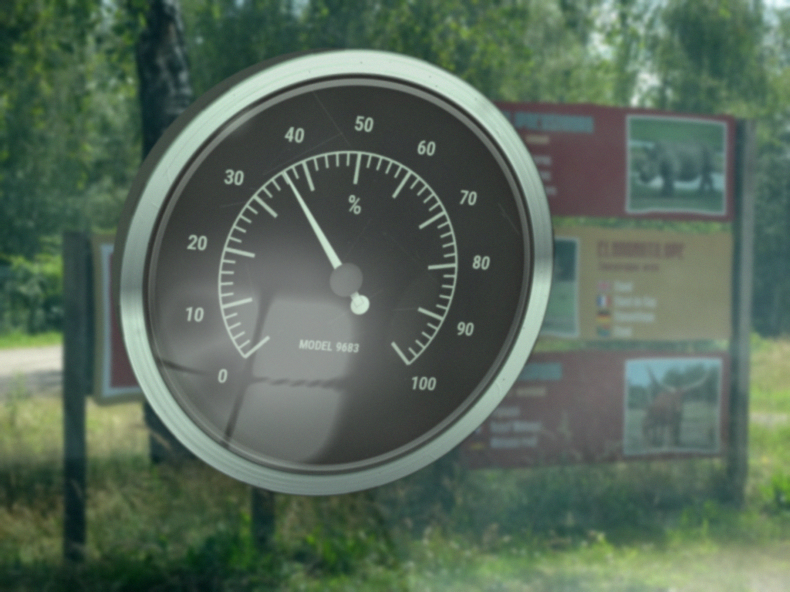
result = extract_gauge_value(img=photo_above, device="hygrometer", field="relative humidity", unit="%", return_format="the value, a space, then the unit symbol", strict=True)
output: 36 %
